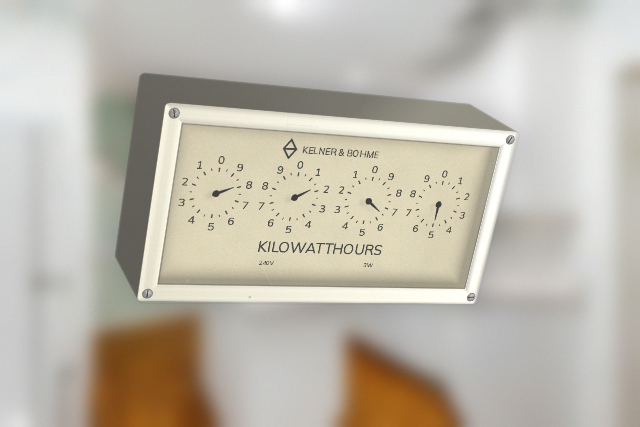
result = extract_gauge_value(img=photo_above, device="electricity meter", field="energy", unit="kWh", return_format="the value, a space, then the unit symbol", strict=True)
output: 8165 kWh
